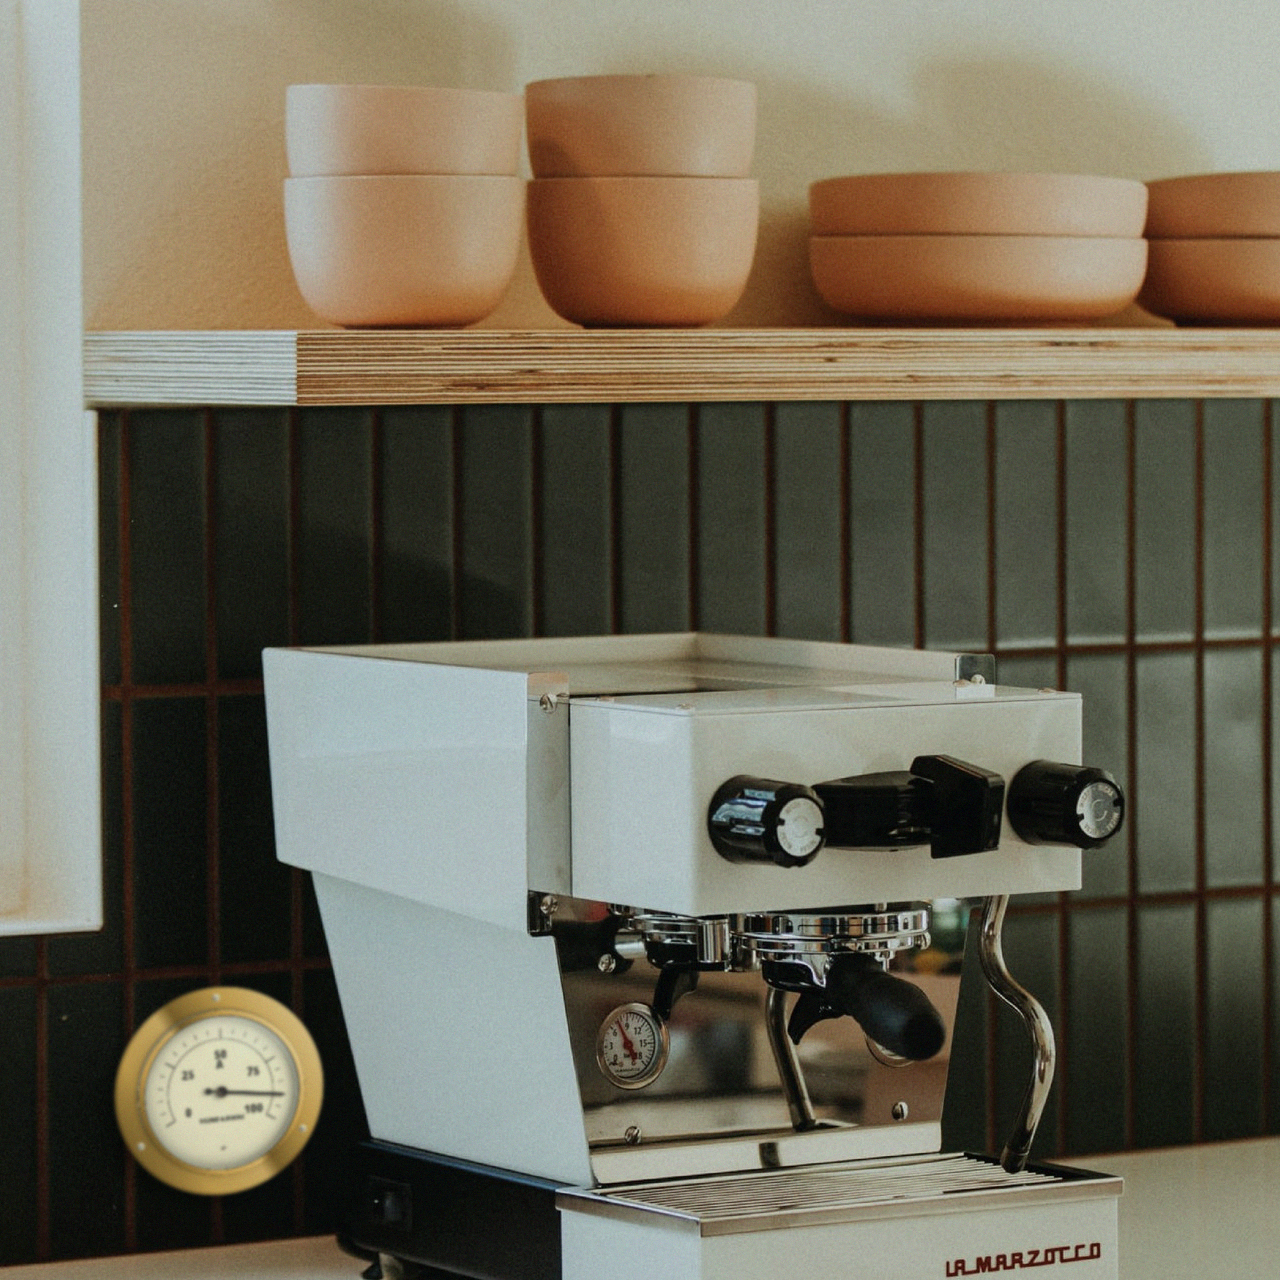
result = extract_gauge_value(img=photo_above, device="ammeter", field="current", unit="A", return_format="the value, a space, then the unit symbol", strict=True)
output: 90 A
